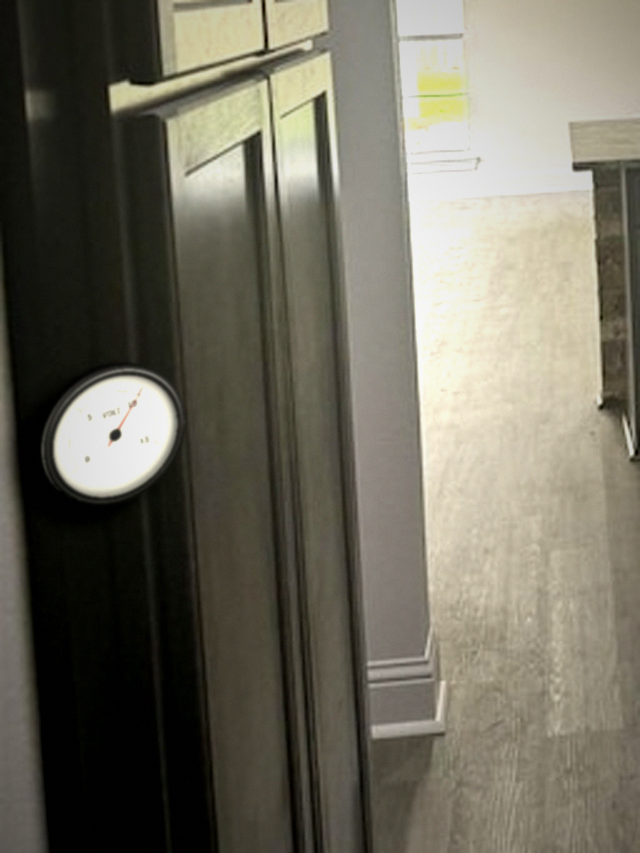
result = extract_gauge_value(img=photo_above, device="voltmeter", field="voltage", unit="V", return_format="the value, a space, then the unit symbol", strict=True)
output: 10 V
